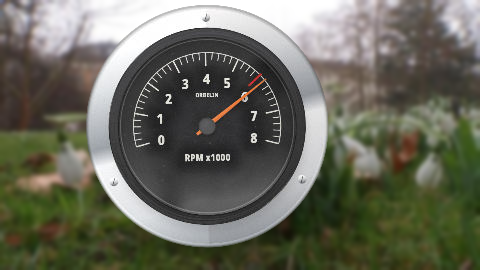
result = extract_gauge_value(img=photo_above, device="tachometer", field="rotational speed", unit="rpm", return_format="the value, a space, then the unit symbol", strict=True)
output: 6000 rpm
